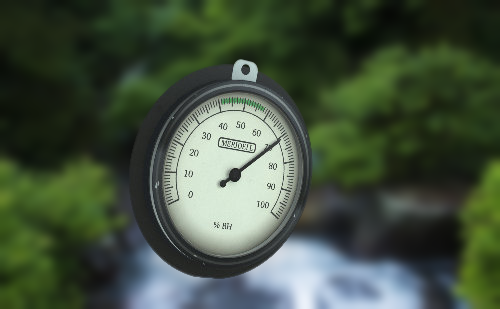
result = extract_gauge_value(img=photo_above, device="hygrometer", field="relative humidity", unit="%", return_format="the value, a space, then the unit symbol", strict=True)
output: 70 %
